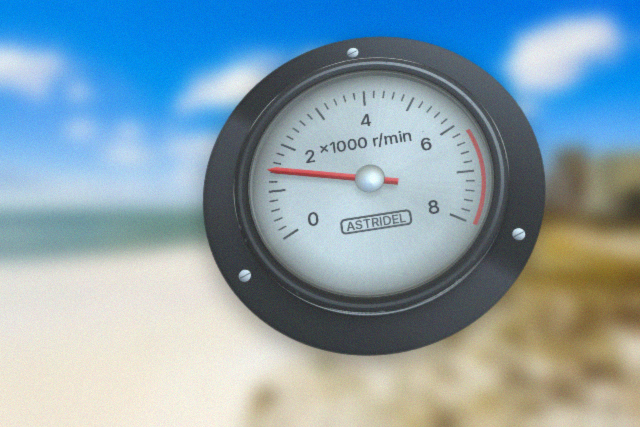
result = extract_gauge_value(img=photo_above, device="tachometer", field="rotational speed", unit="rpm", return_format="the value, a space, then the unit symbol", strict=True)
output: 1400 rpm
